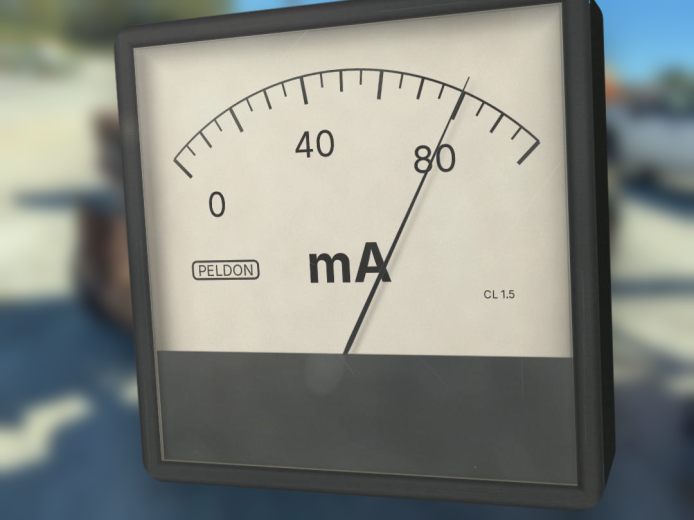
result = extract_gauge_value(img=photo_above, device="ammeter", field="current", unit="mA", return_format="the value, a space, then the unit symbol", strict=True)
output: 80 mA
